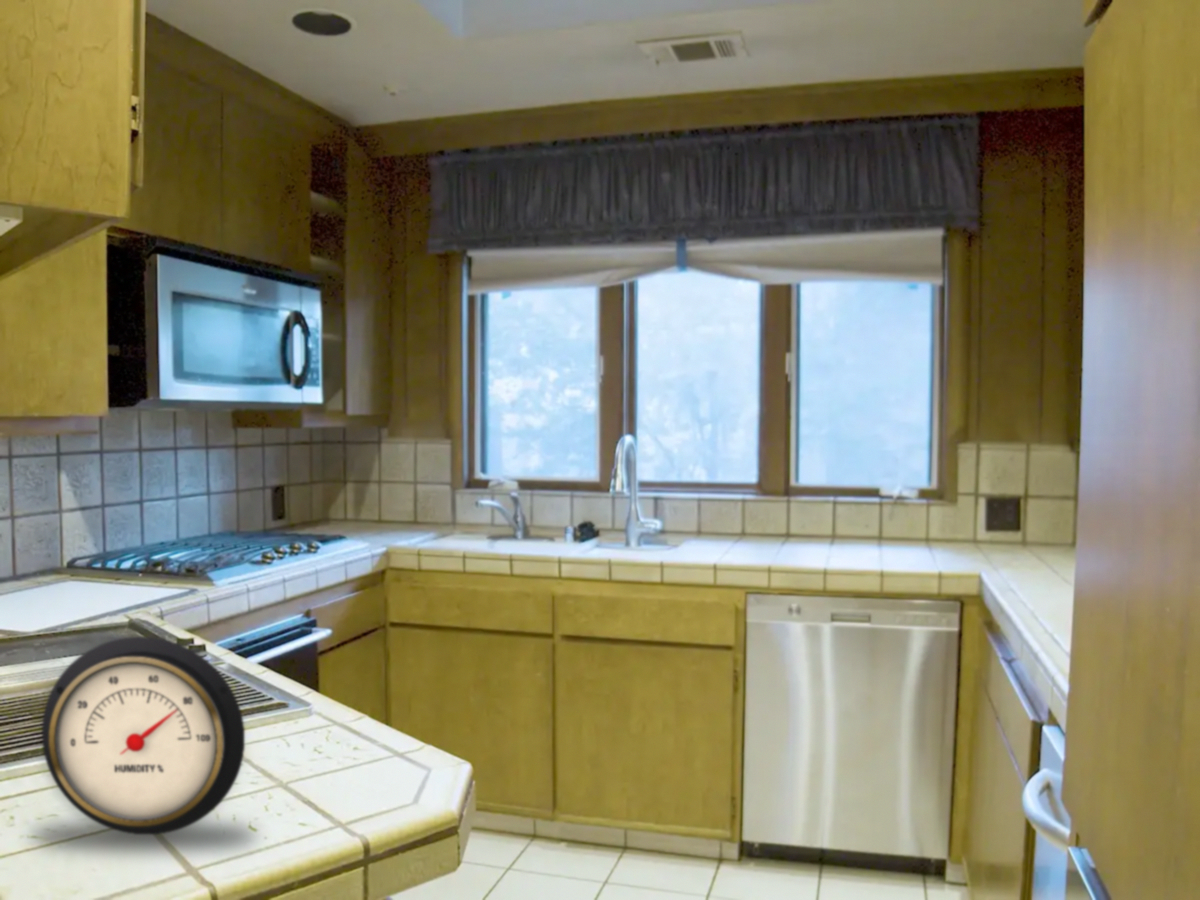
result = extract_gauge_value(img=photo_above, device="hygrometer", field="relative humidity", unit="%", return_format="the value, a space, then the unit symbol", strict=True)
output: 80 %
